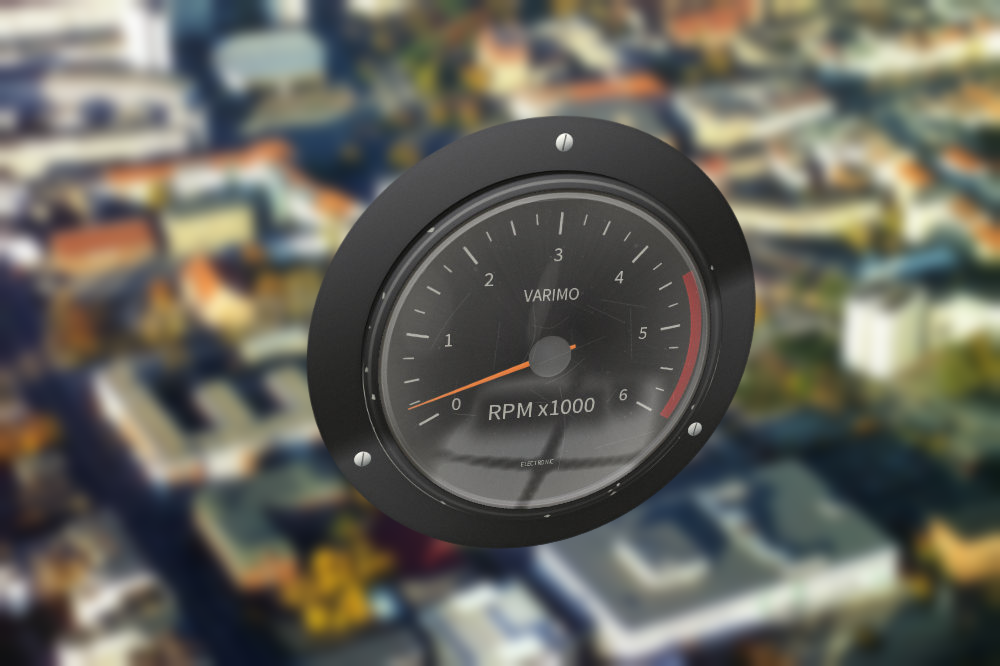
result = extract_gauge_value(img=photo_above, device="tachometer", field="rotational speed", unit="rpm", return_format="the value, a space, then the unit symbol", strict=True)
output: 250 rpm
